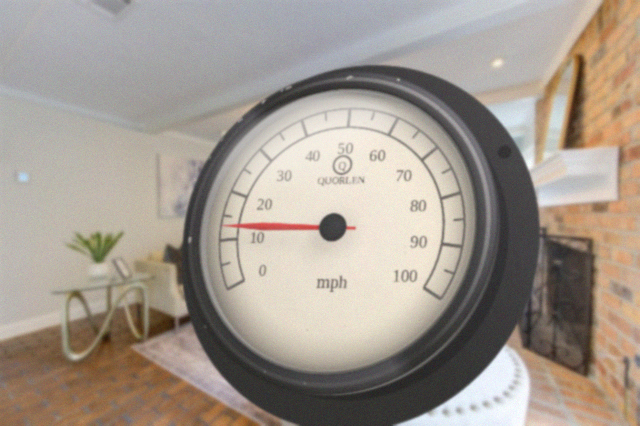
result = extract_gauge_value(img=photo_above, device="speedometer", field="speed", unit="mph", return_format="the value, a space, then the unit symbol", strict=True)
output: 12.5 mph
